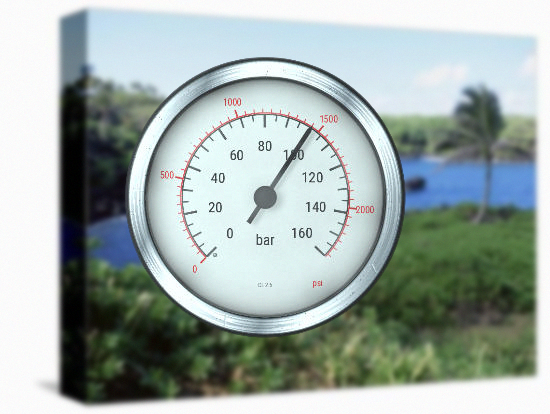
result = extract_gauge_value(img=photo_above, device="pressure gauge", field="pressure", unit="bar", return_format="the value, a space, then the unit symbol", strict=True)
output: 100 bar
